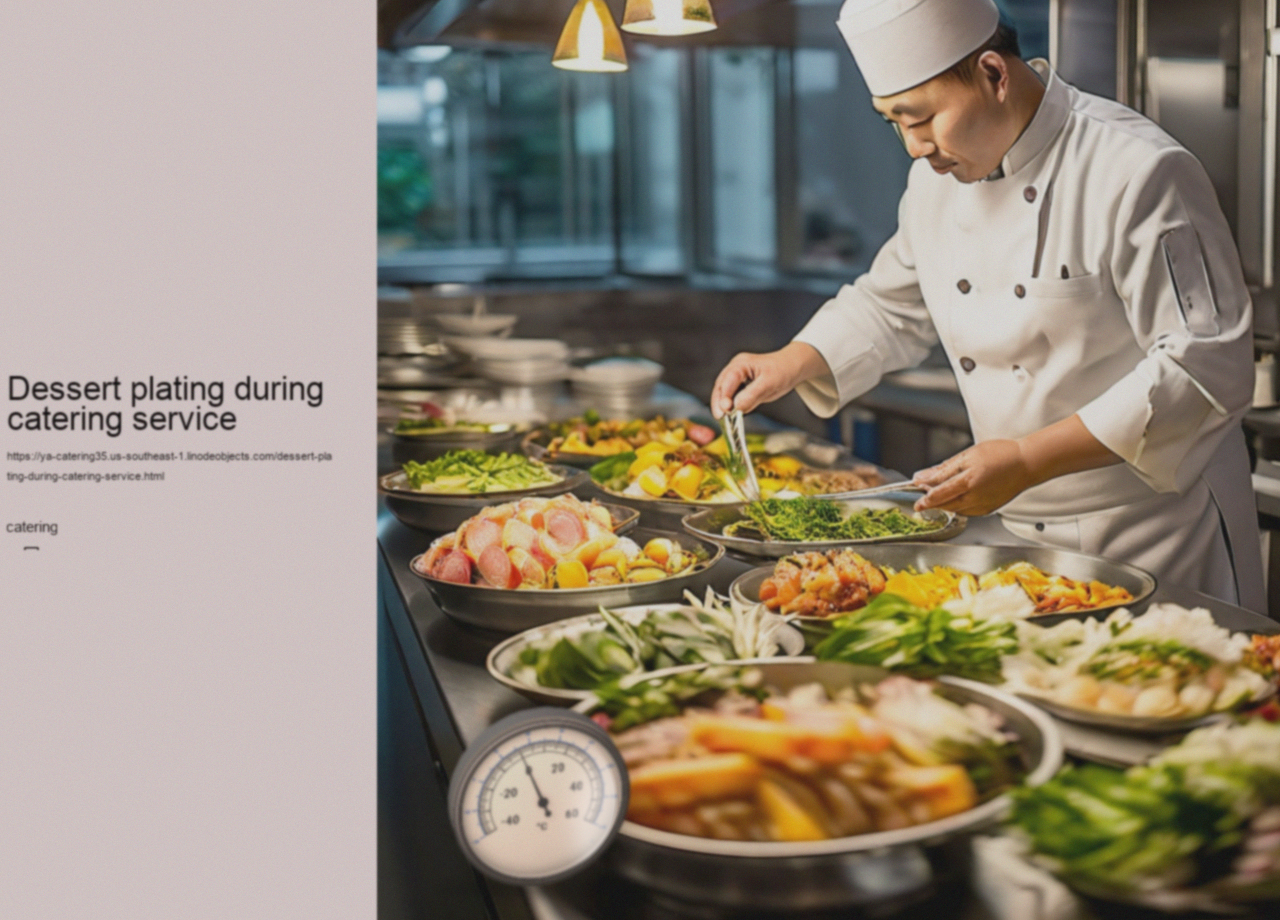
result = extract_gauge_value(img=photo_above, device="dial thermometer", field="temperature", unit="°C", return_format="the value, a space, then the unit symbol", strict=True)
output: 0 °C
